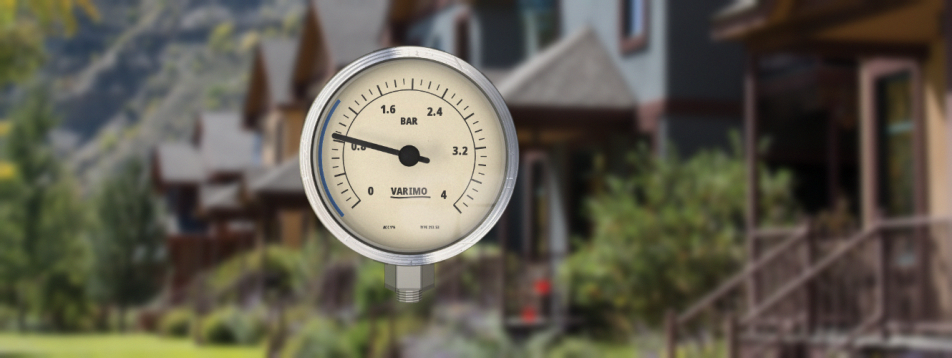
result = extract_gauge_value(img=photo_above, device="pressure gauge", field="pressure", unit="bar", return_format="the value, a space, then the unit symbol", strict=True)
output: 0.85 bar
